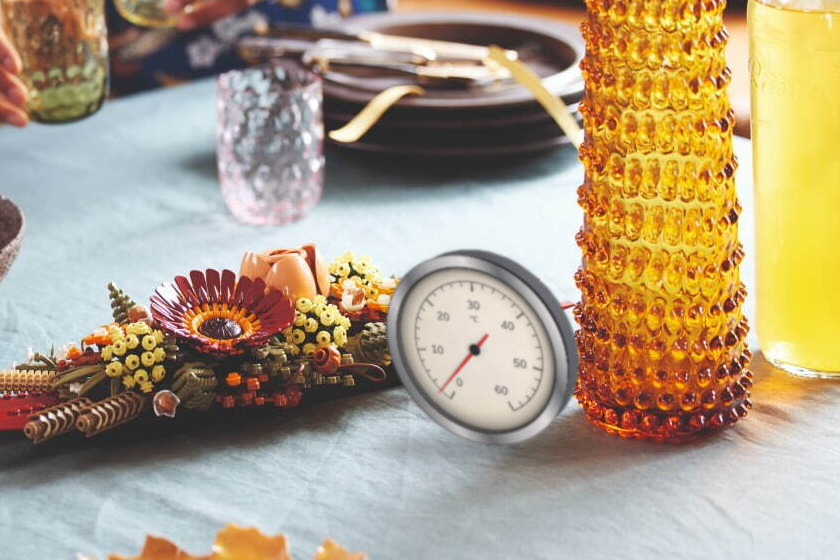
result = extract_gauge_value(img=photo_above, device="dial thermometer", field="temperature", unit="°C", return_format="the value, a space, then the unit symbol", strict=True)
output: 2 °C
